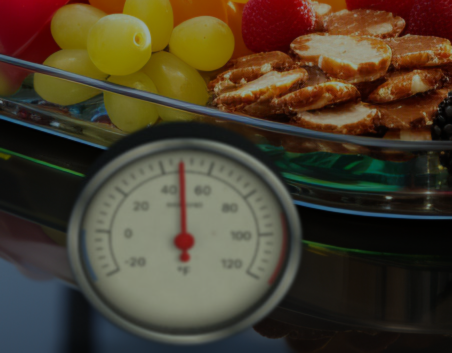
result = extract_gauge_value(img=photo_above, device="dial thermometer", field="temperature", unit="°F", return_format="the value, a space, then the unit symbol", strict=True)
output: 48 °F
